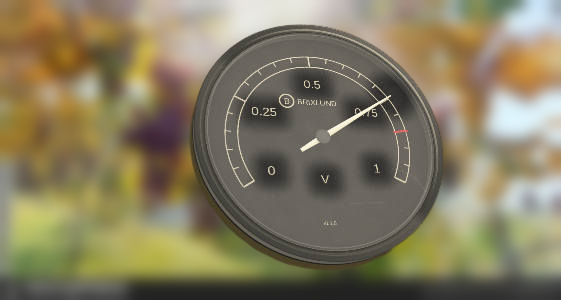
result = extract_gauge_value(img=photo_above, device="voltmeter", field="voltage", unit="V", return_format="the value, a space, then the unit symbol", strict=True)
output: 0.75 V
